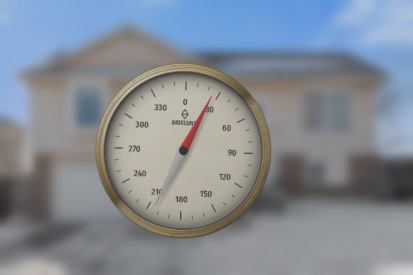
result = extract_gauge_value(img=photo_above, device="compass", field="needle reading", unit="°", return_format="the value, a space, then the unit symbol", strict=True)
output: 25 °
